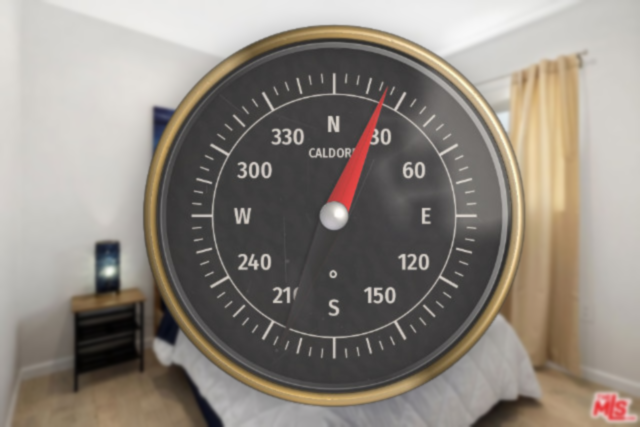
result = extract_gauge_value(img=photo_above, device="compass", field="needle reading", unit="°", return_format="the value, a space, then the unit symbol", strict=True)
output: 22.5 °
